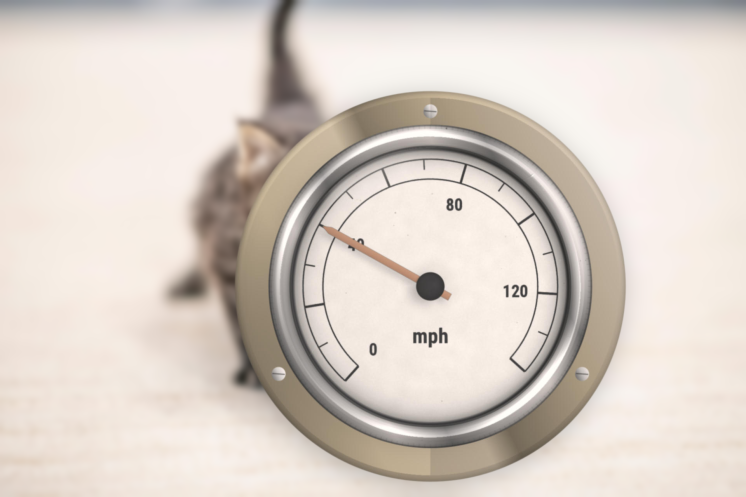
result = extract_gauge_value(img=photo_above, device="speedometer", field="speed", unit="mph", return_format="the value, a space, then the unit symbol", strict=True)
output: 40 mph
